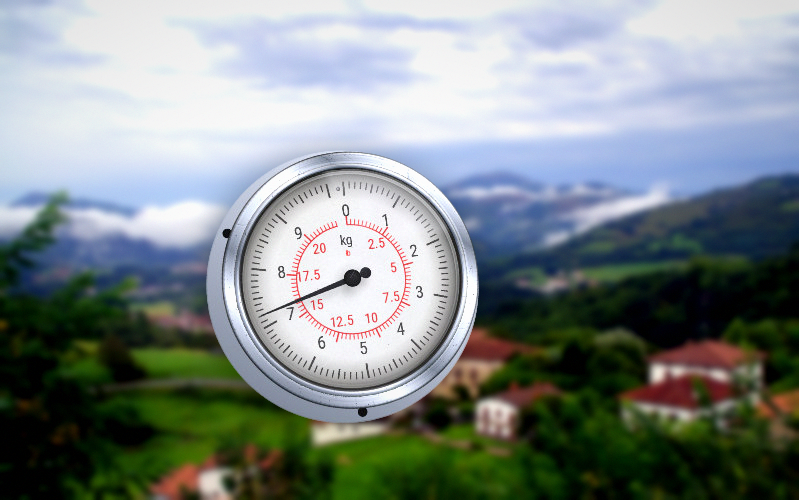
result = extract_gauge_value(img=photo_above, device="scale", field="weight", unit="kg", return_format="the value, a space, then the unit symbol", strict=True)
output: 7.2 kg
